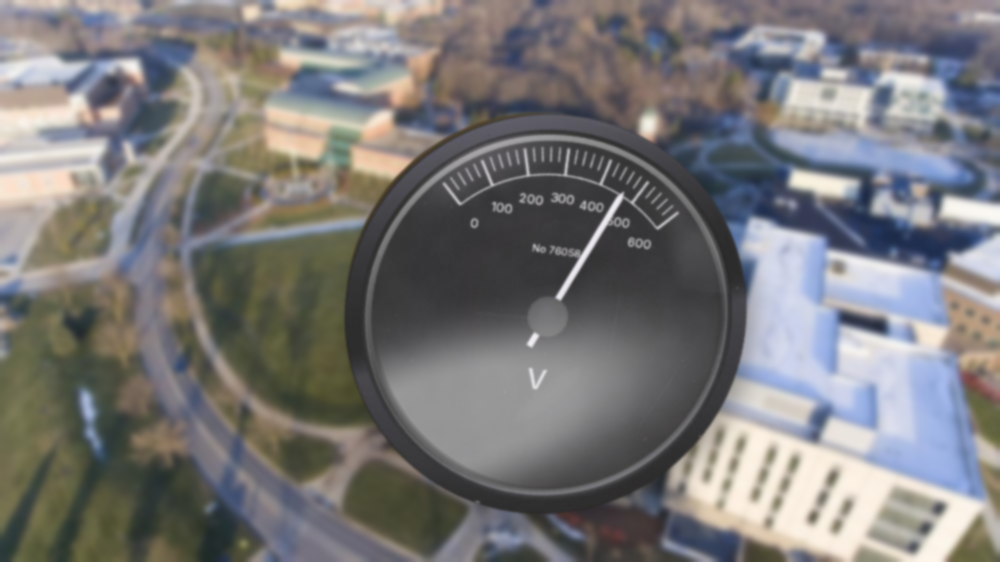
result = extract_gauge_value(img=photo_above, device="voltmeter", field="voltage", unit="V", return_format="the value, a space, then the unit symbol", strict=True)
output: 460 V
